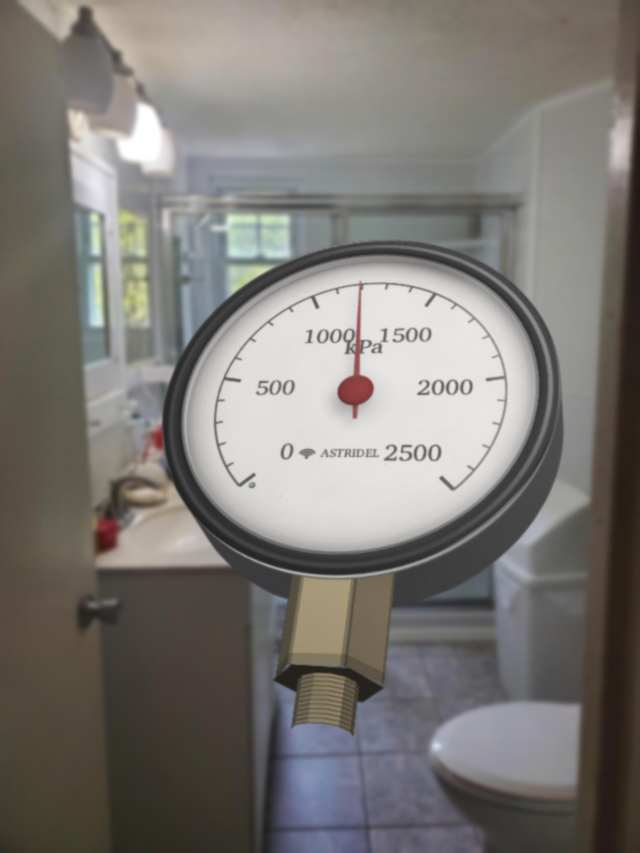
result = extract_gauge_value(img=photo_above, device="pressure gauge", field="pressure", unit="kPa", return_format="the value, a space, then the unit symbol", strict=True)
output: 1200 kPa
